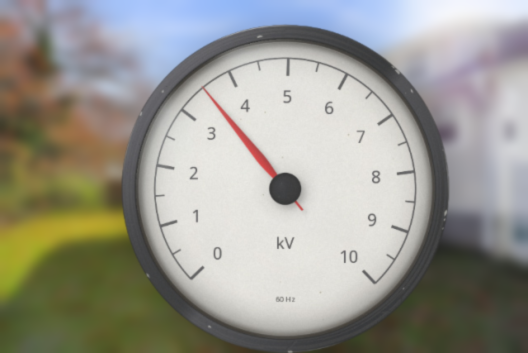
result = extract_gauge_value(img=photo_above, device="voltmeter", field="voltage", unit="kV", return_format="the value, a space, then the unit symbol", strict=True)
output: 3.5 kV
